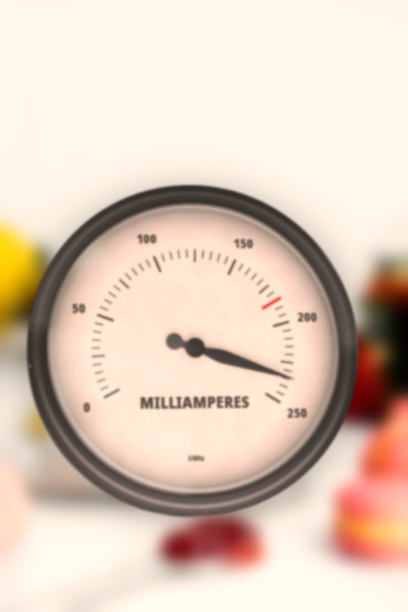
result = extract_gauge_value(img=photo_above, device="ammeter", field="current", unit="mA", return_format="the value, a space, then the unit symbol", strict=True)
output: 235 mA
